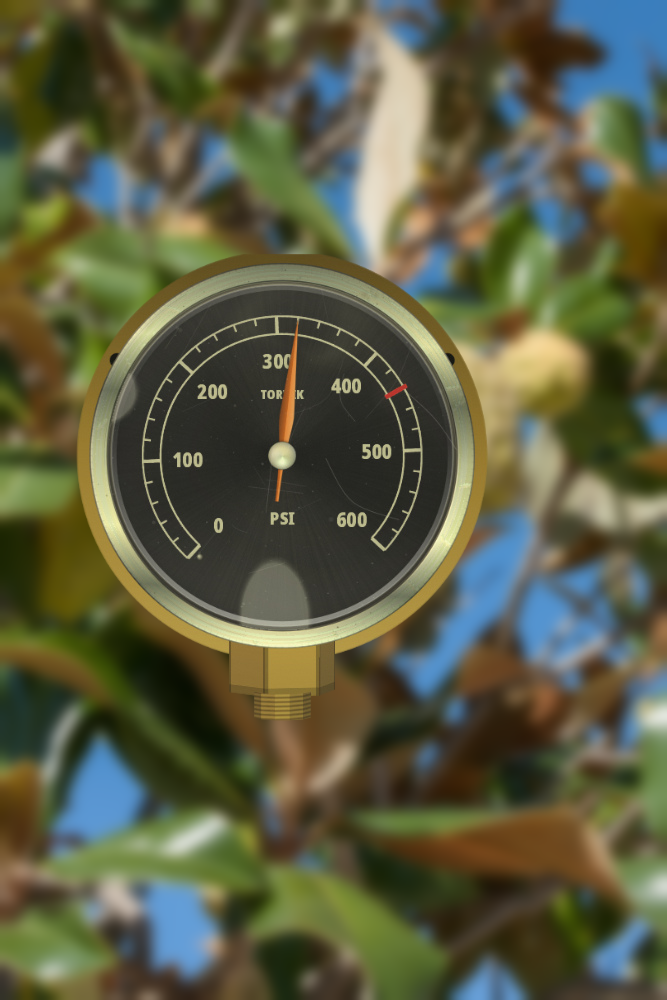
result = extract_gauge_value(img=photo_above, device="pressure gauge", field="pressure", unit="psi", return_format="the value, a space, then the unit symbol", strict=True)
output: 320 psi
